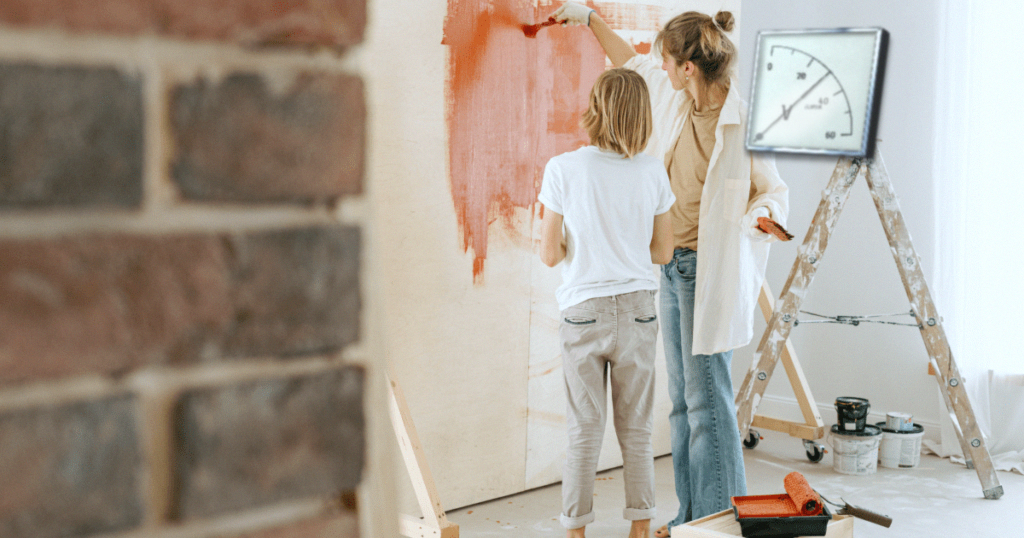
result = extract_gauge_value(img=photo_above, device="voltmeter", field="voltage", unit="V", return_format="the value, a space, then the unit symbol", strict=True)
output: 30 V
